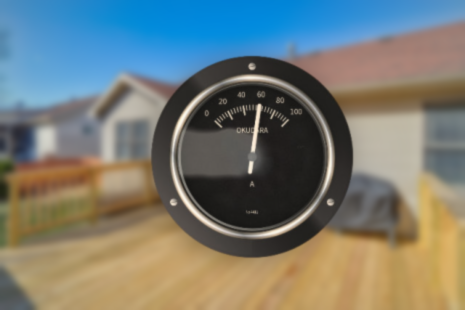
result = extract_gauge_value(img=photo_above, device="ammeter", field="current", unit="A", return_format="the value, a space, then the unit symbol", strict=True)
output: 60 A
